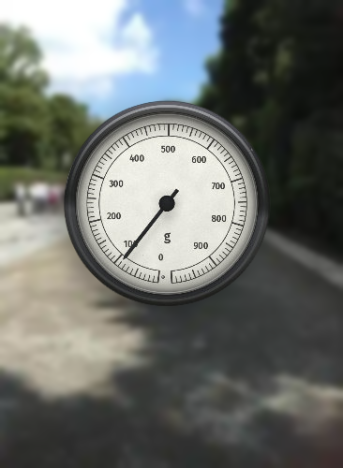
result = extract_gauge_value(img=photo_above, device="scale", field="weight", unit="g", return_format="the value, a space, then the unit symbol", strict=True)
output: 90 g
